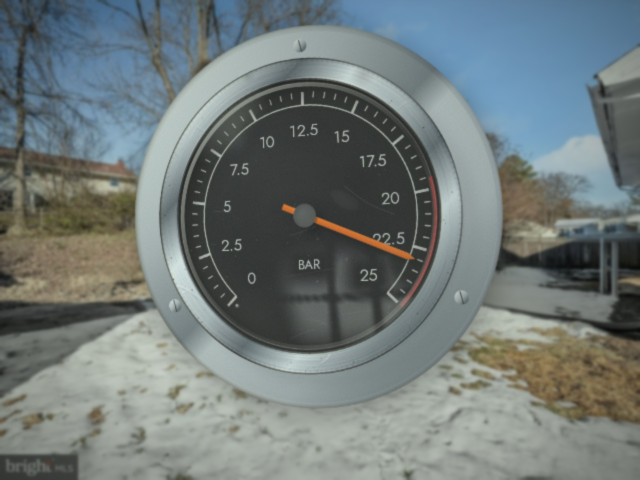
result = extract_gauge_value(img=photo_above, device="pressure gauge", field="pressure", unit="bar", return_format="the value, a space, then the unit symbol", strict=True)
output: 23 bar
